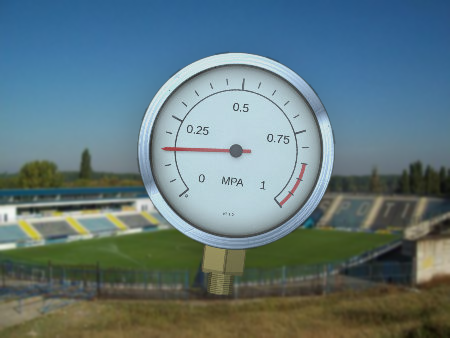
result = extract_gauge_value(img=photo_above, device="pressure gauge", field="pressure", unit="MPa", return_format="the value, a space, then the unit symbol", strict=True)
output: 0.15 MPa
